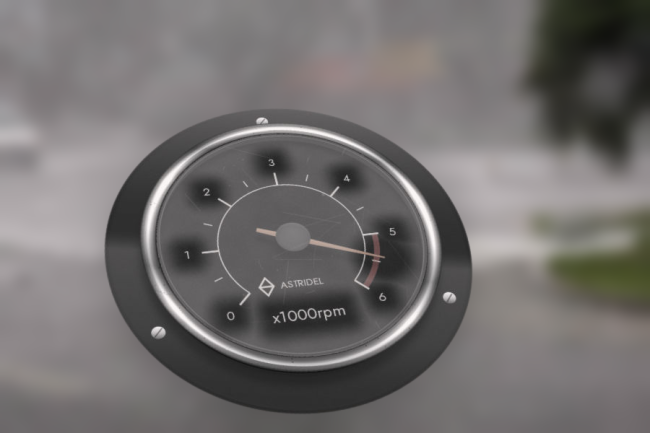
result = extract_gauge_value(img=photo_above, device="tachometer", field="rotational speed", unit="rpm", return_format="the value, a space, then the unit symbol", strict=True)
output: 5500 rpm
